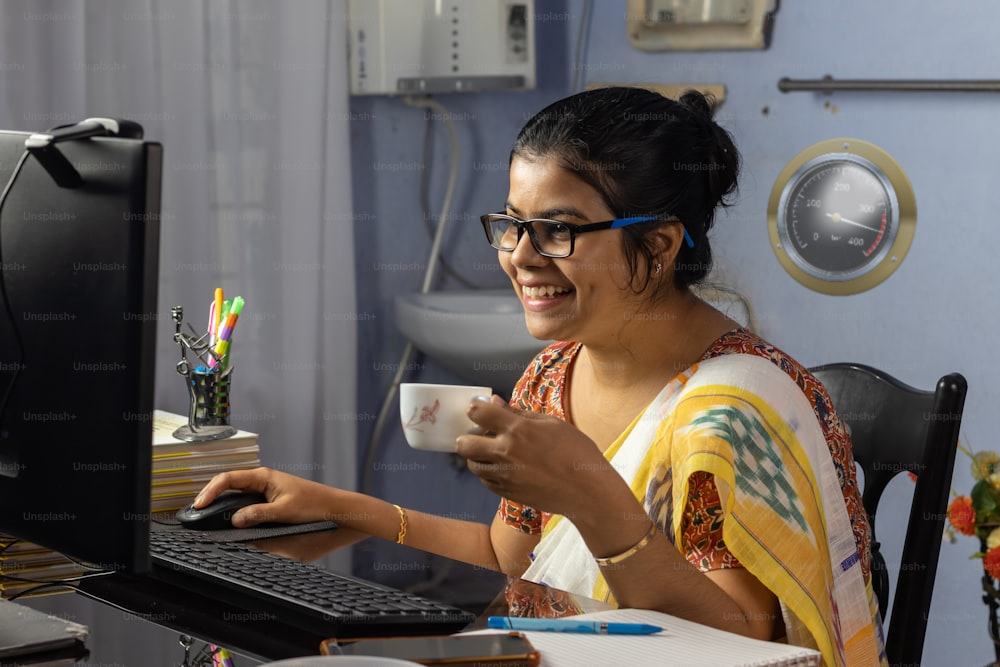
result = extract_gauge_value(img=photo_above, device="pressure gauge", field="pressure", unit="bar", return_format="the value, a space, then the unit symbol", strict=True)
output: 350 bar
